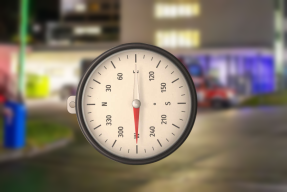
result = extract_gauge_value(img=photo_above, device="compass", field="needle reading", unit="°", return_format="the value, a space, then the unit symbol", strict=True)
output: 270 °
